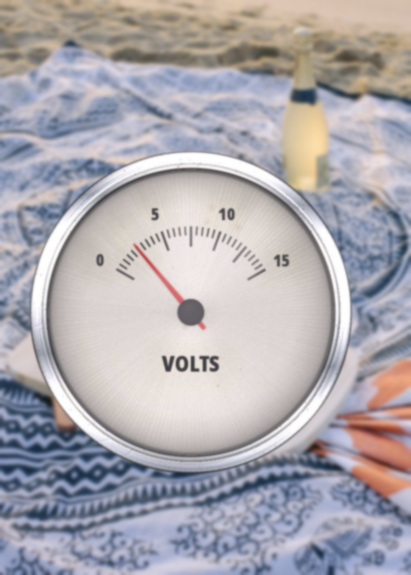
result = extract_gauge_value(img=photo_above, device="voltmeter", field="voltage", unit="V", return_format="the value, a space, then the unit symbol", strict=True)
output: 2.5 V
